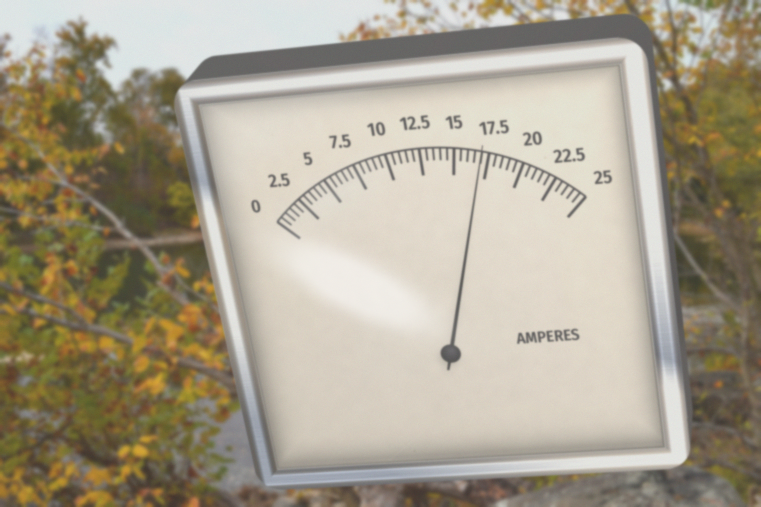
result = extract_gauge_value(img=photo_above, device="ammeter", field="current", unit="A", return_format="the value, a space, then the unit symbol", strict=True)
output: 17 A
